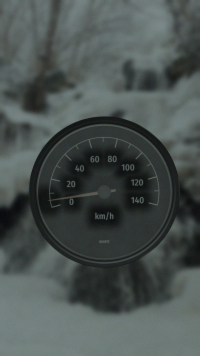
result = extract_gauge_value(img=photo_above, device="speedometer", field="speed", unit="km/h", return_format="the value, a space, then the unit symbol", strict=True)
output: 5 km/h
